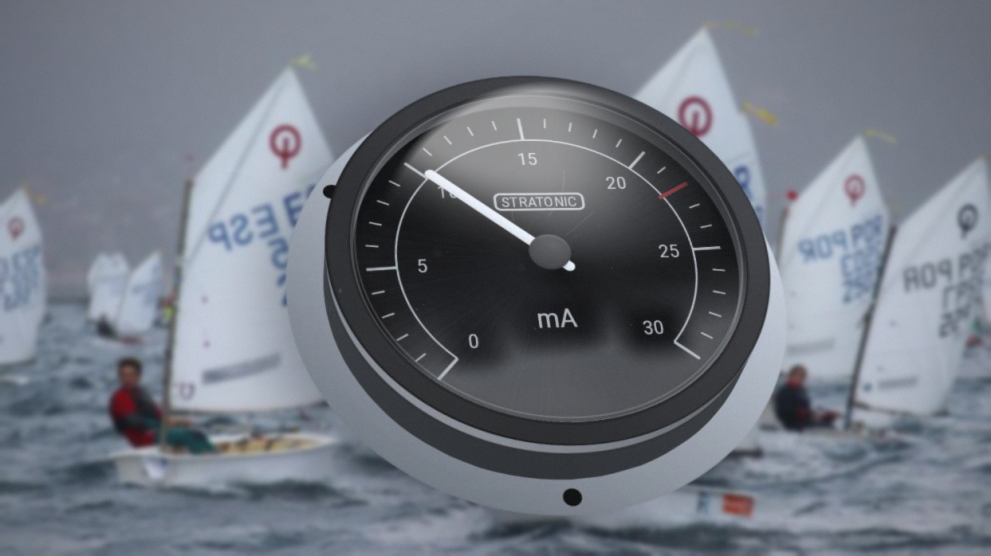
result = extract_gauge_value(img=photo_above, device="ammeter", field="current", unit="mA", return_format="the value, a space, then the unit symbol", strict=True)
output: 10 mA
